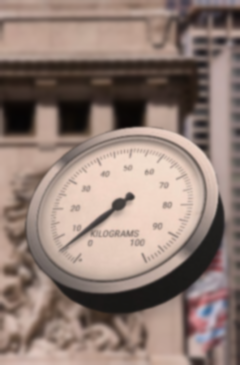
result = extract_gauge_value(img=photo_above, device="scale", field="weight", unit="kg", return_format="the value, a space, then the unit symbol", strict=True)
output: 5 kg
